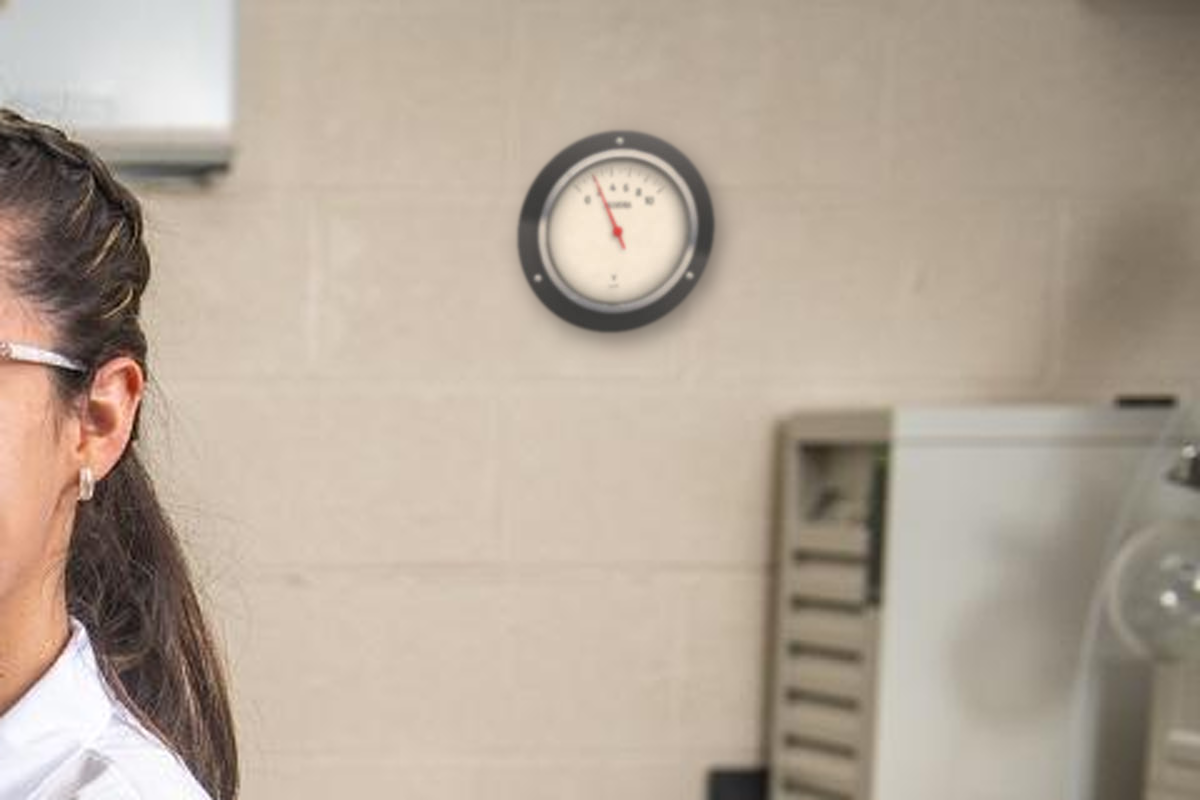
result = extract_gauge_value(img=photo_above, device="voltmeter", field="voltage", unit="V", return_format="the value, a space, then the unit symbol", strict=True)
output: 2 V
